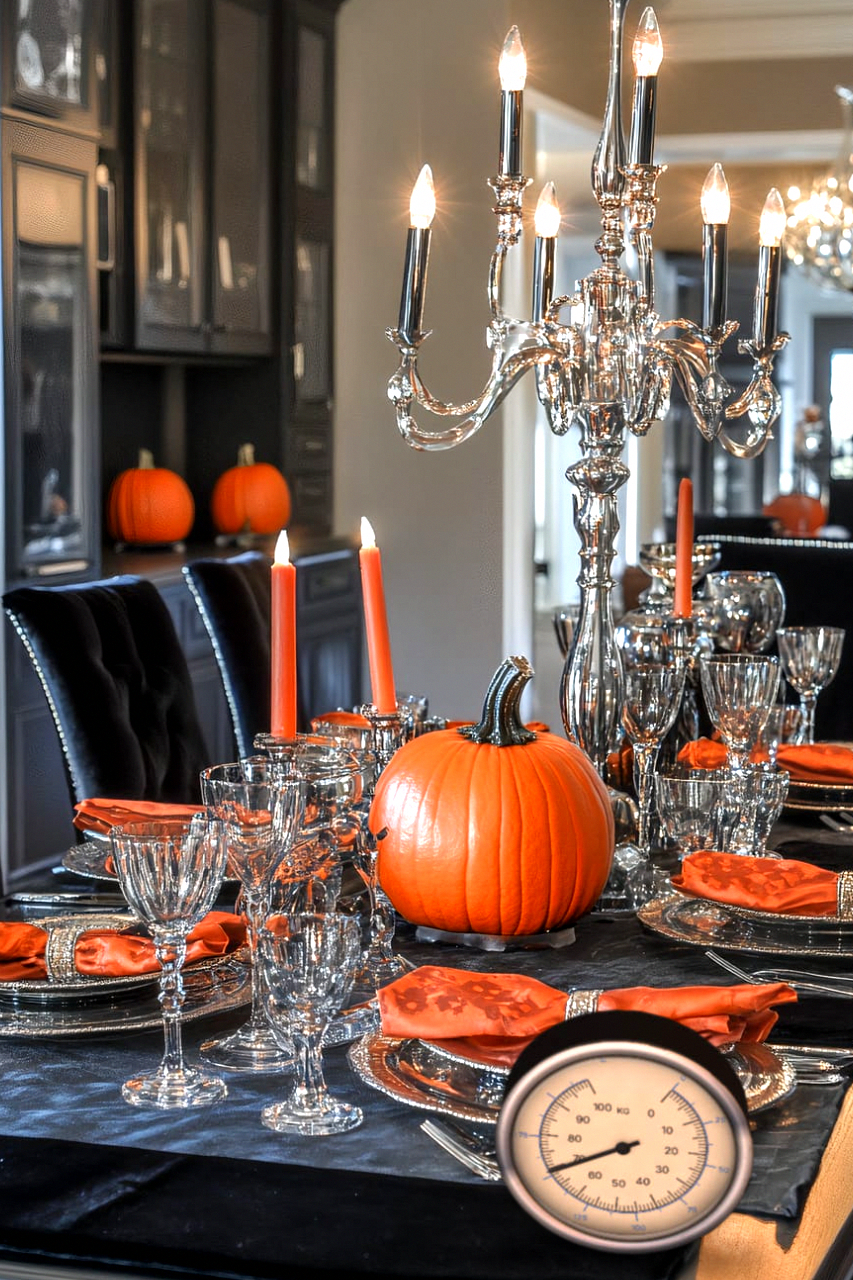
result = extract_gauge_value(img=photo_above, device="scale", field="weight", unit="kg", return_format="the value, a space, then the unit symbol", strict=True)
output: 70 kg
